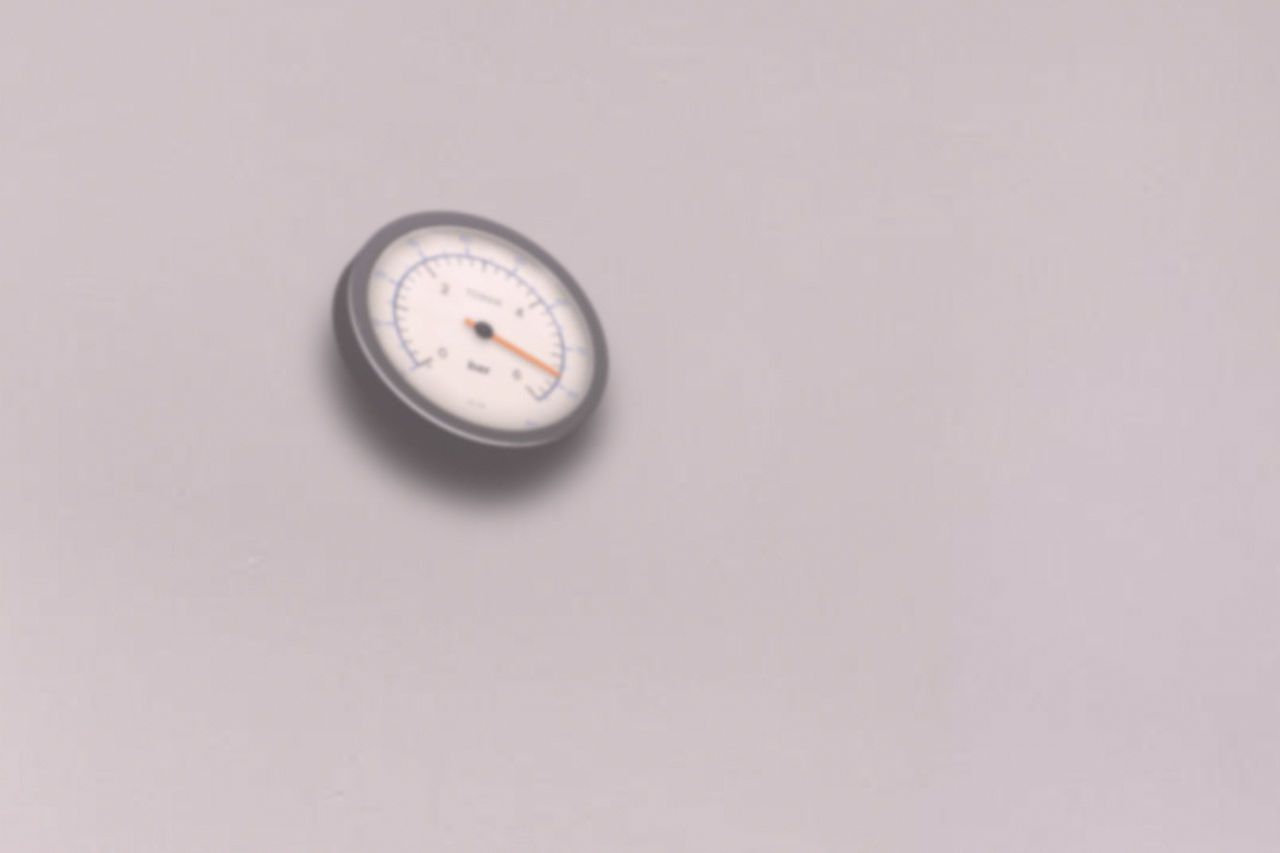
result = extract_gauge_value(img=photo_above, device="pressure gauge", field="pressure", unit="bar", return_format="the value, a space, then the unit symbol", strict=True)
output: 5.4 bar
